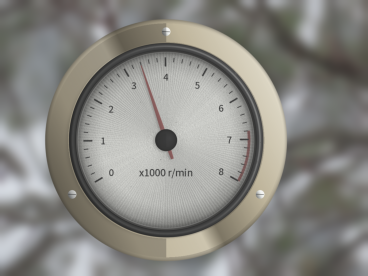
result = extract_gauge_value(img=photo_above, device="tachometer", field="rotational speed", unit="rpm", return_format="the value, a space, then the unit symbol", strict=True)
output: 3400 rpm
